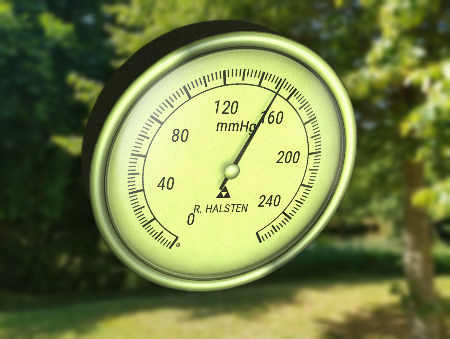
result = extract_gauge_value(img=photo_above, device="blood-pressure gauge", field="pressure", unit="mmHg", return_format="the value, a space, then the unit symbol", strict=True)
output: 150 mmHg
